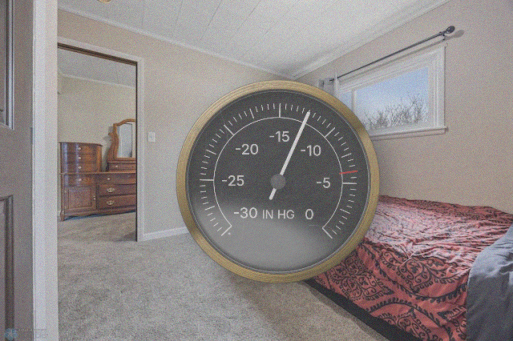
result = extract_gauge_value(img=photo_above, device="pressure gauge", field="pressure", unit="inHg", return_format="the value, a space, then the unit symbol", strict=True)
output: -12.5 inHg
